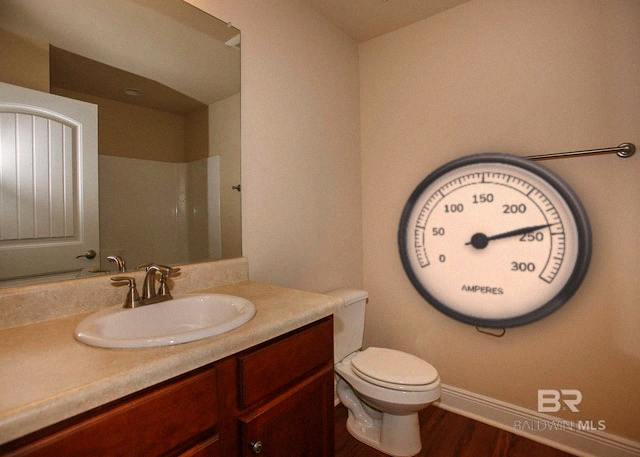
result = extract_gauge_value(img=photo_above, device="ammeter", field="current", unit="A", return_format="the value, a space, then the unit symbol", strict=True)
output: 240 A
